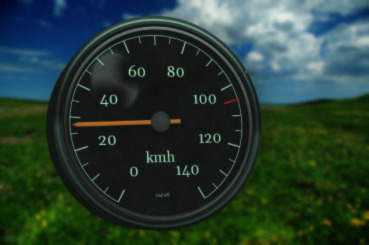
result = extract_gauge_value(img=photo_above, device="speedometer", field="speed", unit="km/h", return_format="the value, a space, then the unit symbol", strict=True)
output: 27.5 km/h
